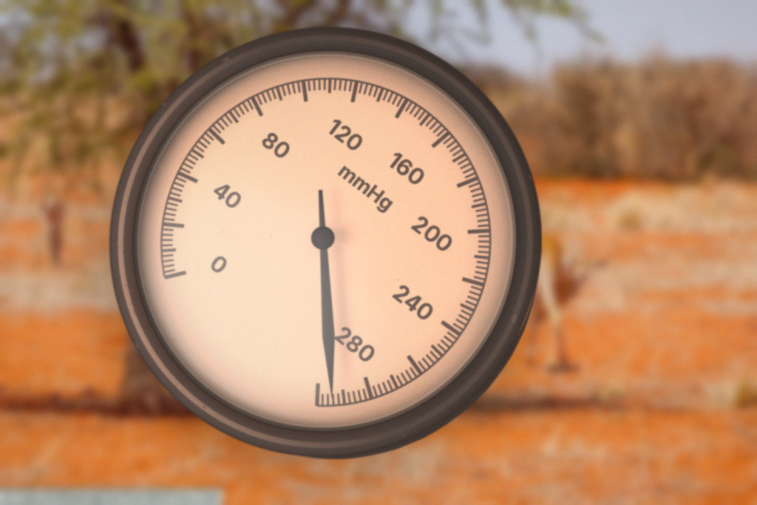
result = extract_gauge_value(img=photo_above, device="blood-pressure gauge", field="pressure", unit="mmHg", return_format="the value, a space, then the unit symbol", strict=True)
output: 294 mmHg
